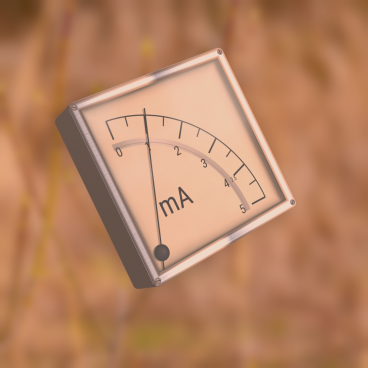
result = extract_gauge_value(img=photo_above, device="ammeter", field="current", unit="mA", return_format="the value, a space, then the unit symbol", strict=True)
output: 1 mA
